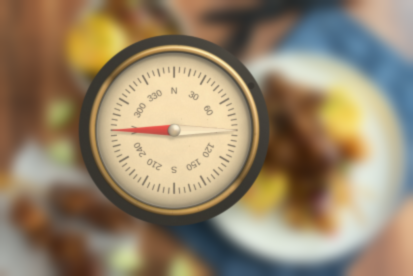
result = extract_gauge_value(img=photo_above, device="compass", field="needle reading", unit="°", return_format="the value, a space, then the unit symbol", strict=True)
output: 270 °
